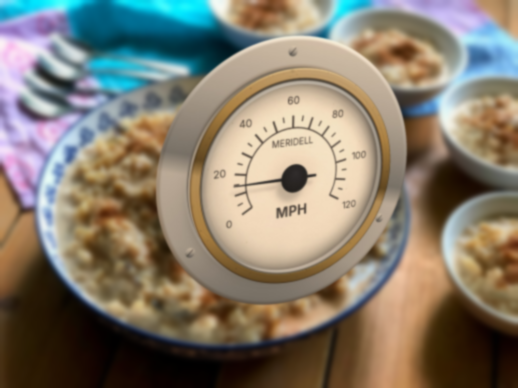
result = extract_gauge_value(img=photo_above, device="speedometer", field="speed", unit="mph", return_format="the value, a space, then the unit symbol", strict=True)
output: 15 mph
